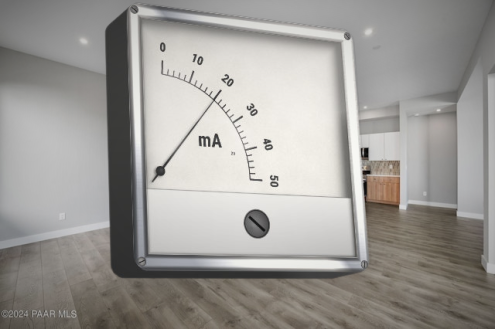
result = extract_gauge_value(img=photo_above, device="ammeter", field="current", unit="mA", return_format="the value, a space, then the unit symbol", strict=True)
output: 20 mA
